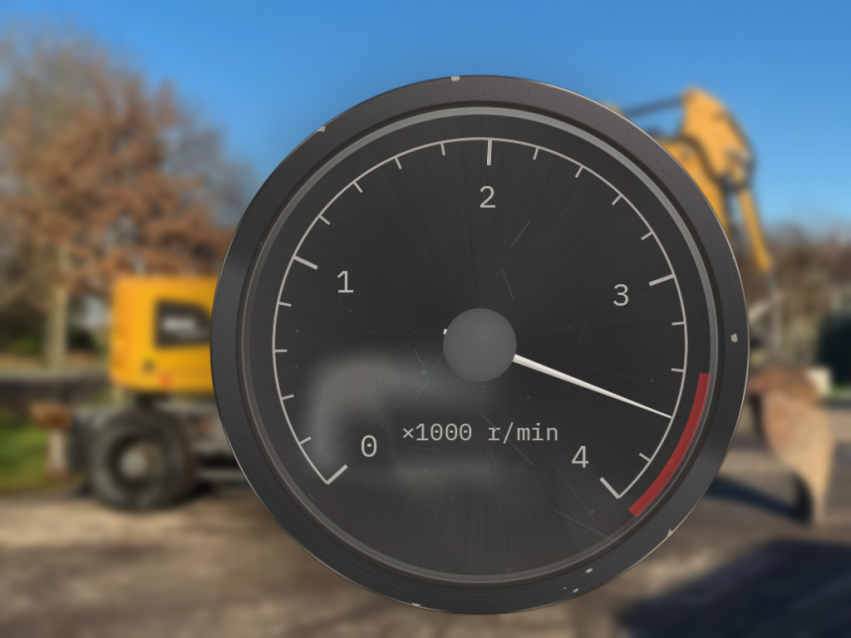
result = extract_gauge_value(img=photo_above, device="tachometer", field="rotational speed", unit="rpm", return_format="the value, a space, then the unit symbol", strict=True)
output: 3600 rpm
